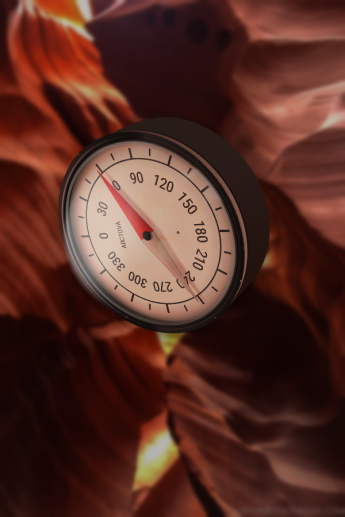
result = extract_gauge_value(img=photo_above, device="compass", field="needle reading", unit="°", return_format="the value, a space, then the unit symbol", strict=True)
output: 60 °
